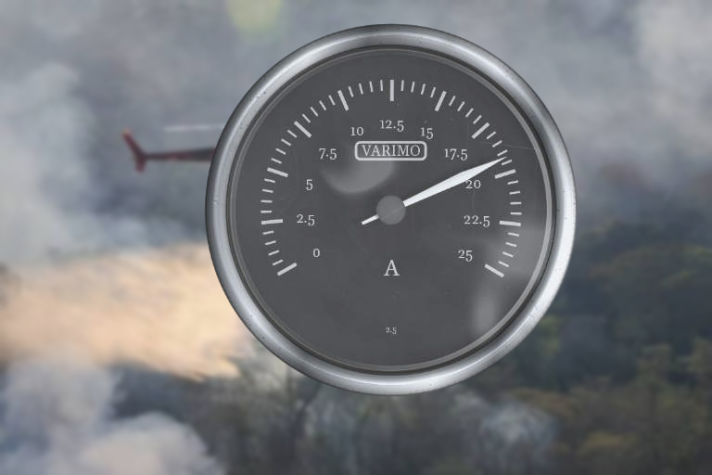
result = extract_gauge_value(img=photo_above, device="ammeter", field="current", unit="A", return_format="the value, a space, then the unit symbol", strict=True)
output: 19.25 A
